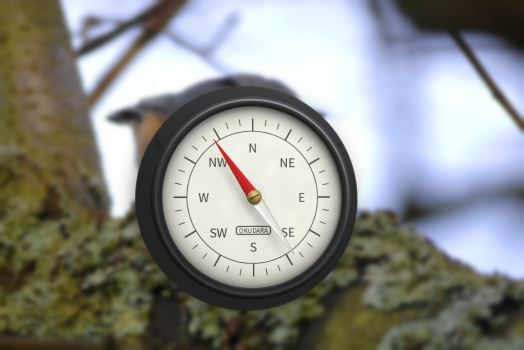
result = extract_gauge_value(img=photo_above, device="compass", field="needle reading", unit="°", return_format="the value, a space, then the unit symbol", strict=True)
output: 325 °
